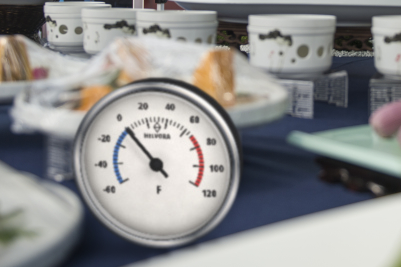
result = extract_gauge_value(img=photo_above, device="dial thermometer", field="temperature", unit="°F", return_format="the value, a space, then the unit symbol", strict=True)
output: 0 °F
